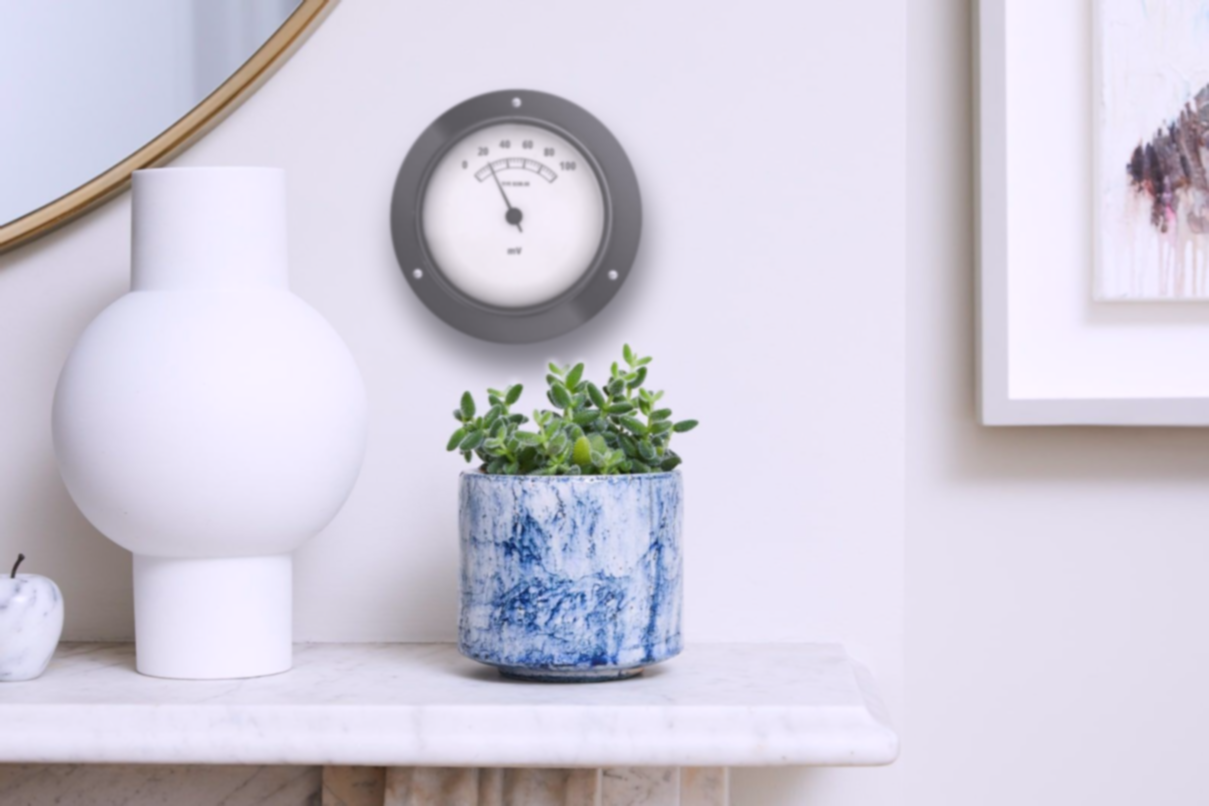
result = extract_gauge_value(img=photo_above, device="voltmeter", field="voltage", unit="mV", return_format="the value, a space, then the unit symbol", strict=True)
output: 20 mV
